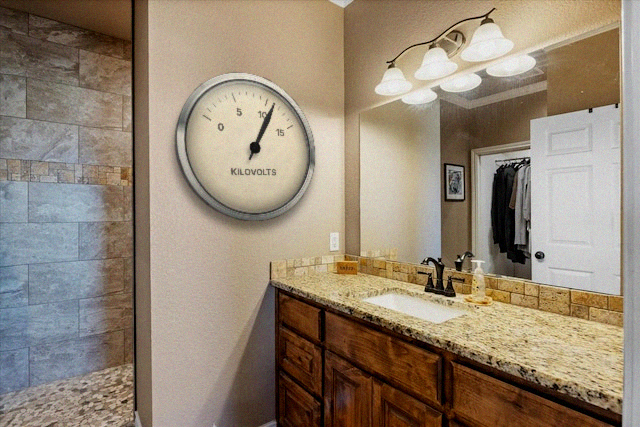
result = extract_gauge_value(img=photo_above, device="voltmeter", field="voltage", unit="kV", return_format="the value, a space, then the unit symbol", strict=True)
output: 11 kV
